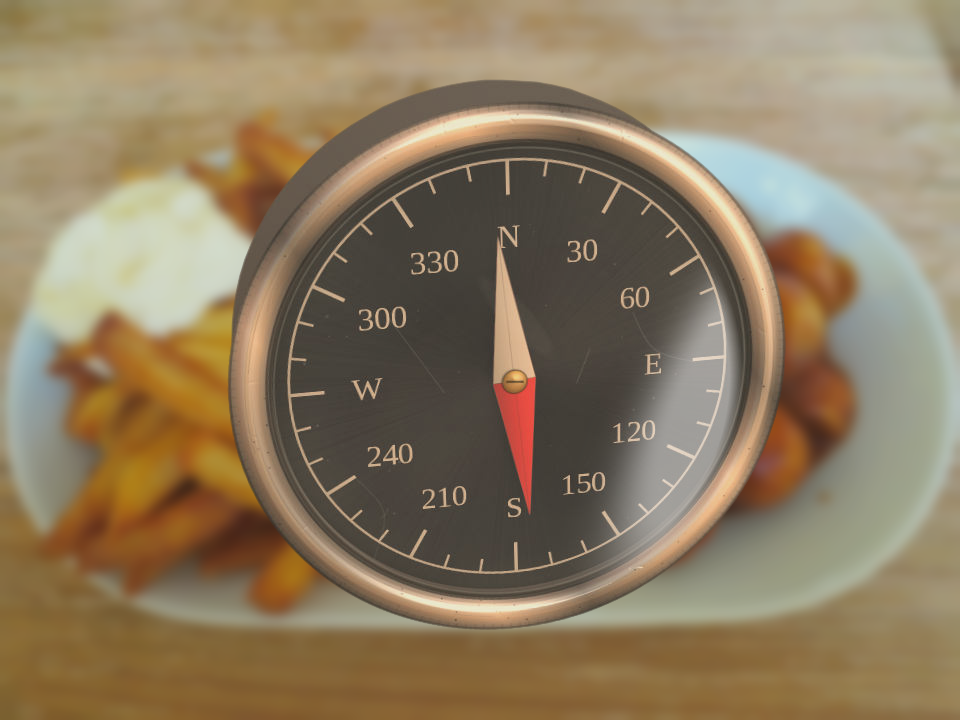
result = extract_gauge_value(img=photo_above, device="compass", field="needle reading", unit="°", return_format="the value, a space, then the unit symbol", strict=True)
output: 175 °
